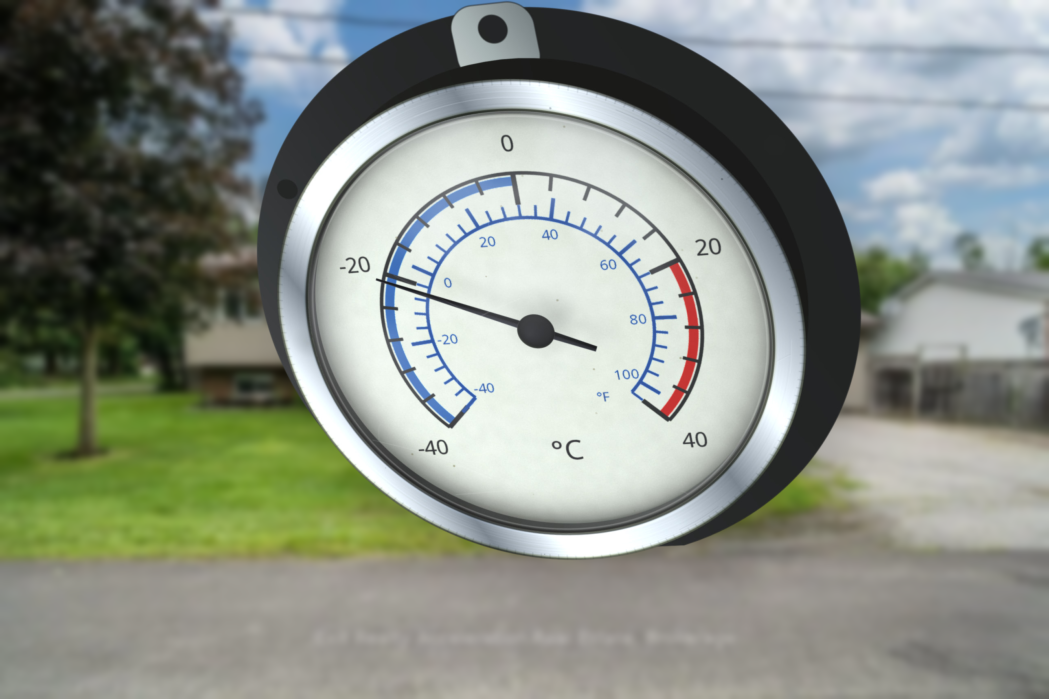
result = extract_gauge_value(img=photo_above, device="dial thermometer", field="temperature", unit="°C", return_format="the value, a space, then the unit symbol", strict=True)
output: -20 °C
